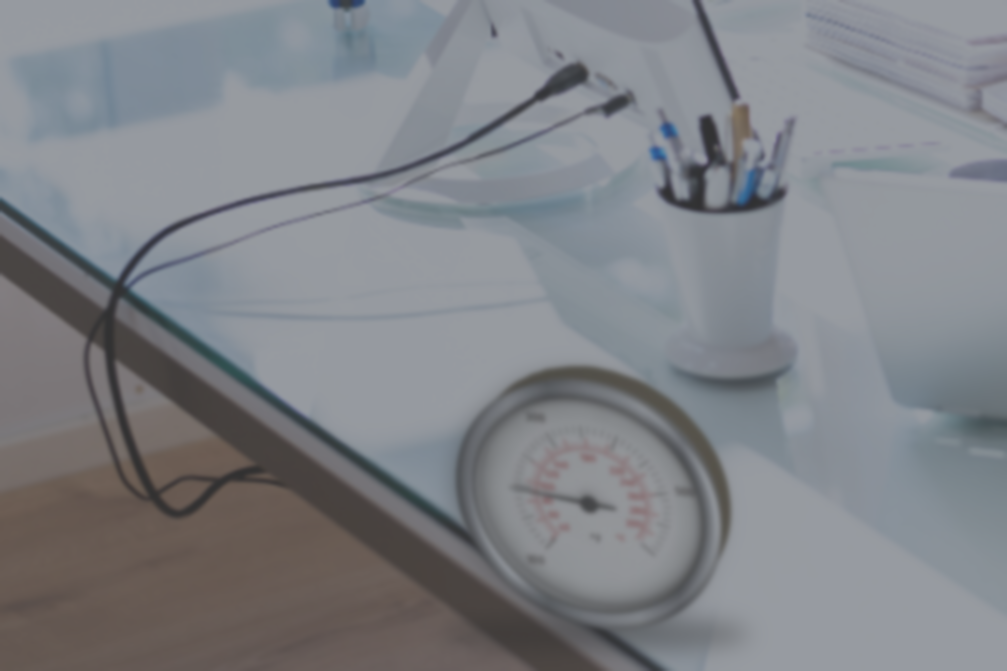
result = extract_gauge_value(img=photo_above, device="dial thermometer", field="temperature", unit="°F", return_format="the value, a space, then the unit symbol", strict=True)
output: 200 °F
